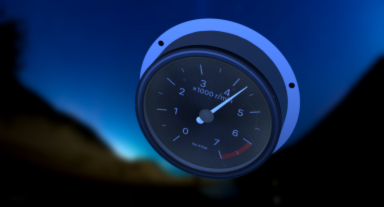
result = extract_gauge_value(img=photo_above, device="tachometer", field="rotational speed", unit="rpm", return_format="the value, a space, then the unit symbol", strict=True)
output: 4250 rpm
